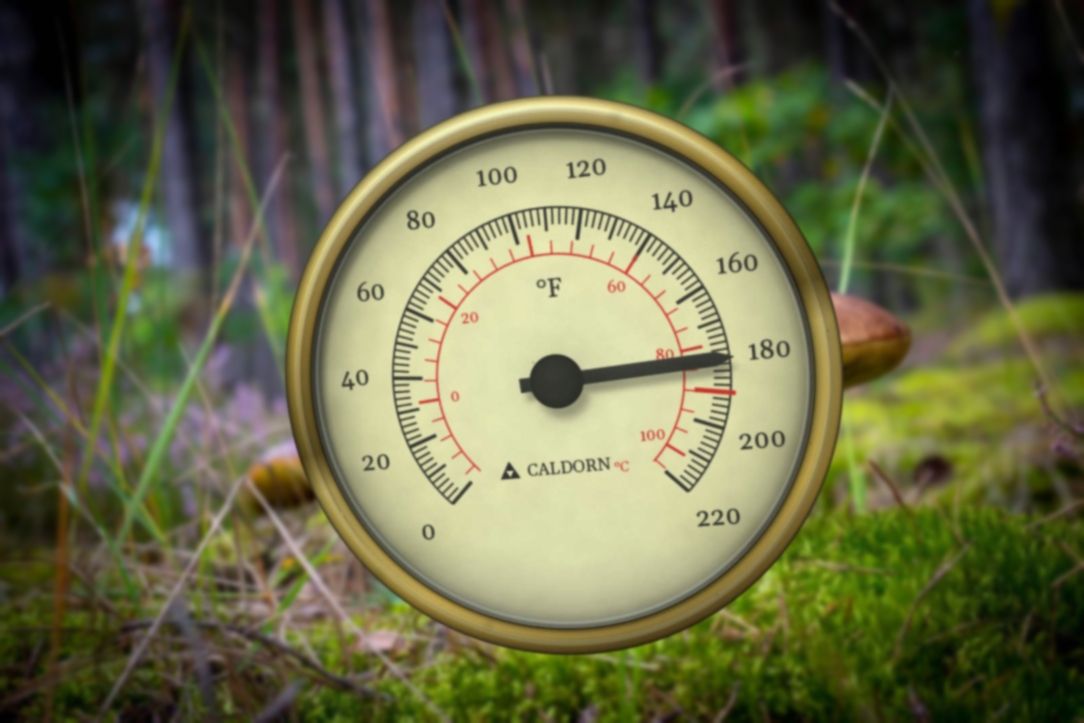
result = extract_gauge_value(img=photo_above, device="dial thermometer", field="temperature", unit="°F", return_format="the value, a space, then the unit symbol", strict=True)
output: 180 °F
